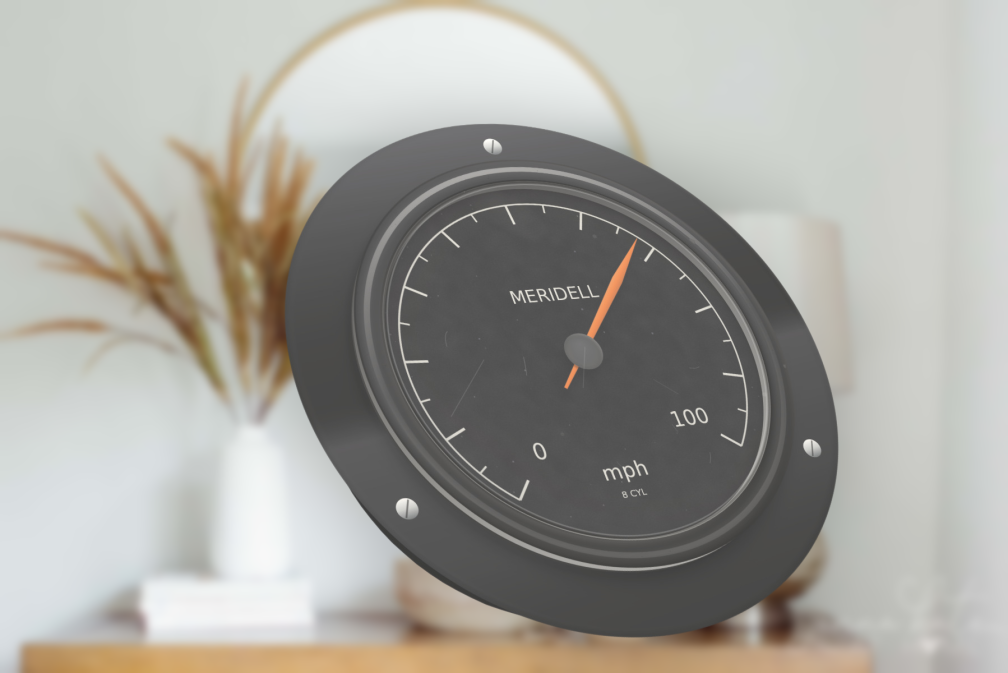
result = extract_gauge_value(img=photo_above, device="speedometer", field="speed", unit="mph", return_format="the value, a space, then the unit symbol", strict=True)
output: 67.5 mph
